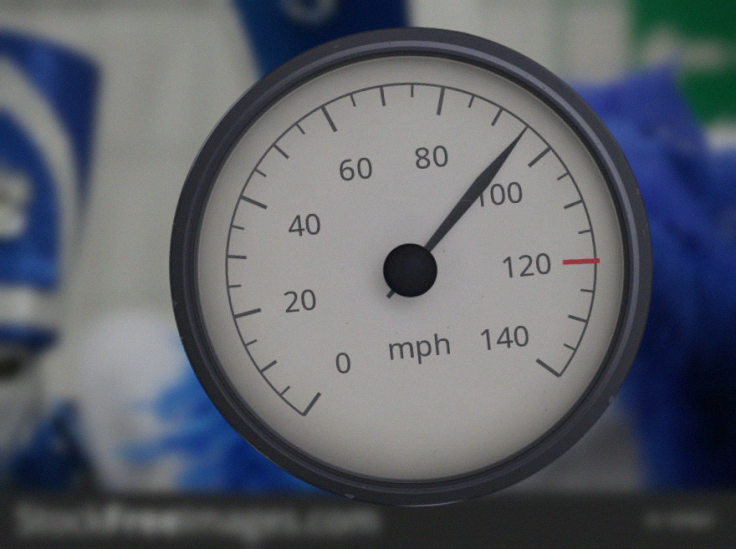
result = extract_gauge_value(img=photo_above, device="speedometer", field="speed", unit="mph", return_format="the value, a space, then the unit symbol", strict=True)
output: 95 mph
